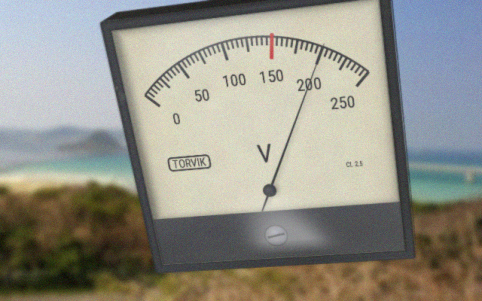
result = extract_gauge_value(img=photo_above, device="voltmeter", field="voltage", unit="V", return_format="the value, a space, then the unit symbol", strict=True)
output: 200 V
